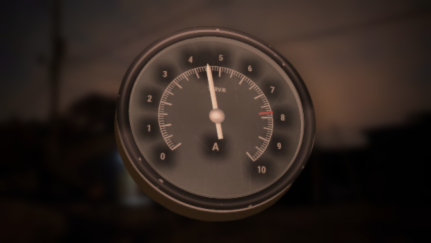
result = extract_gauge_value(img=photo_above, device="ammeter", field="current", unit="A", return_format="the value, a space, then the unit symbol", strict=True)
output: 4.5 A
